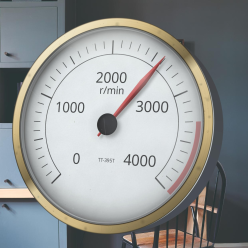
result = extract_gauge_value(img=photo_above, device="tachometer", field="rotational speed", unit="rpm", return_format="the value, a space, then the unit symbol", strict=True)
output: 2600 rpm
